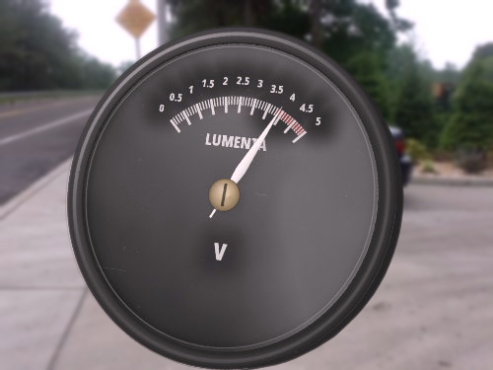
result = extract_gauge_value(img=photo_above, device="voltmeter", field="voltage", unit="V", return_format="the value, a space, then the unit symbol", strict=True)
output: 4 V
